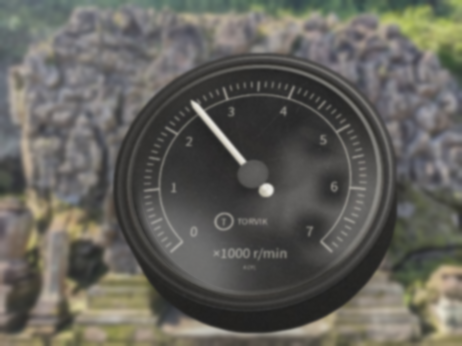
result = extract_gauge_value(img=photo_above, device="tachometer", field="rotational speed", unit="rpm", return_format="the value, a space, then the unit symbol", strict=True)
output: 2500 rpm
